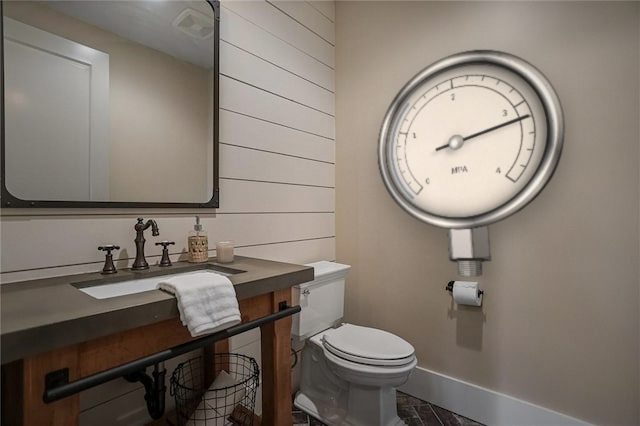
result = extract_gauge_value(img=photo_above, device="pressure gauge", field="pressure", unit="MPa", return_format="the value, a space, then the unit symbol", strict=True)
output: 3.2 MPa
